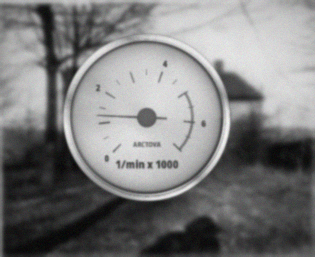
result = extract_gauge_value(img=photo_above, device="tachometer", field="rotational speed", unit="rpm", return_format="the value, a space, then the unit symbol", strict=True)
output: 1250 rpm
